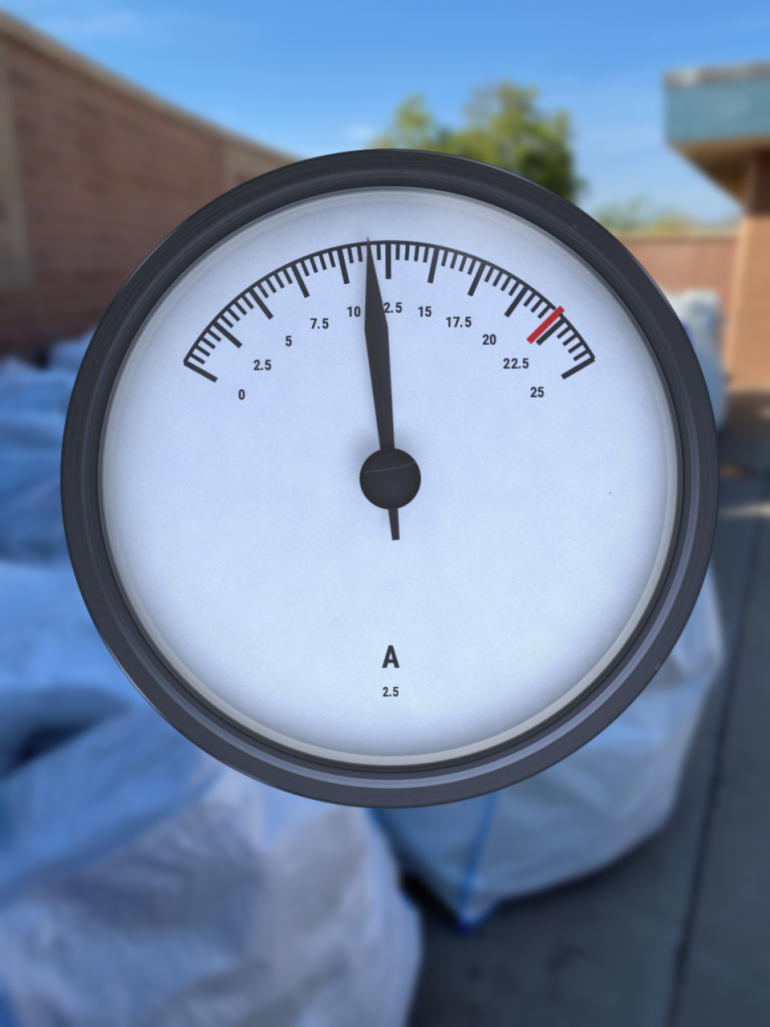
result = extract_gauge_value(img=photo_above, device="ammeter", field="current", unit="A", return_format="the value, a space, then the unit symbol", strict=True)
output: 11.5 A
